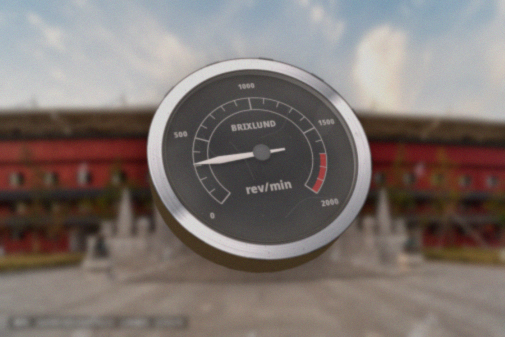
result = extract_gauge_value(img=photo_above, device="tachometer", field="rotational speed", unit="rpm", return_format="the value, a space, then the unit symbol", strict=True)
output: 300 rpm
